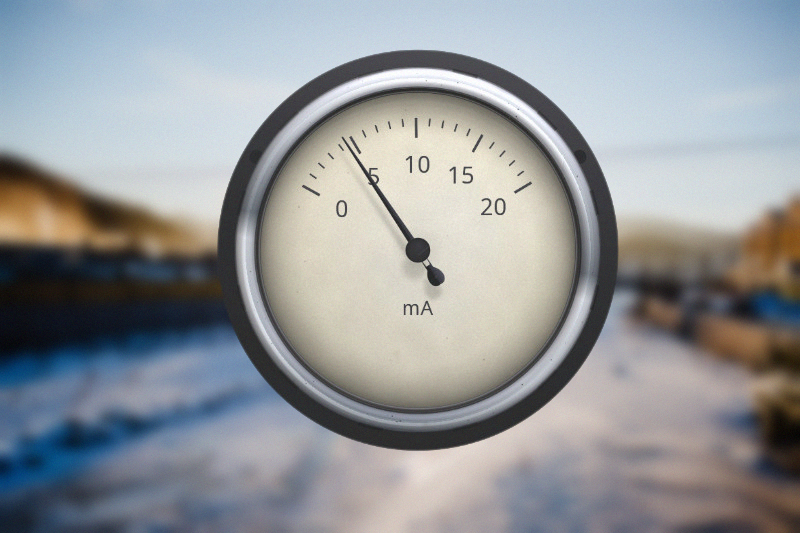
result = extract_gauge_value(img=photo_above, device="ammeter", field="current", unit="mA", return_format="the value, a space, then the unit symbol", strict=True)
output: 4.5 mA
